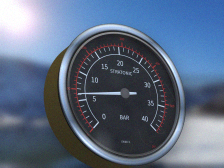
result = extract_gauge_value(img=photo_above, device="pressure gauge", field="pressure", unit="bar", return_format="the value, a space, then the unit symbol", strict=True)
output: 6 bar
